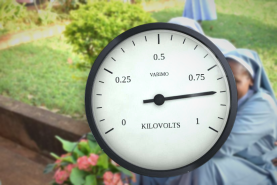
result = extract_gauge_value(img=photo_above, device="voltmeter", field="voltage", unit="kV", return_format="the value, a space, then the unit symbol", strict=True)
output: 0.85 kV
